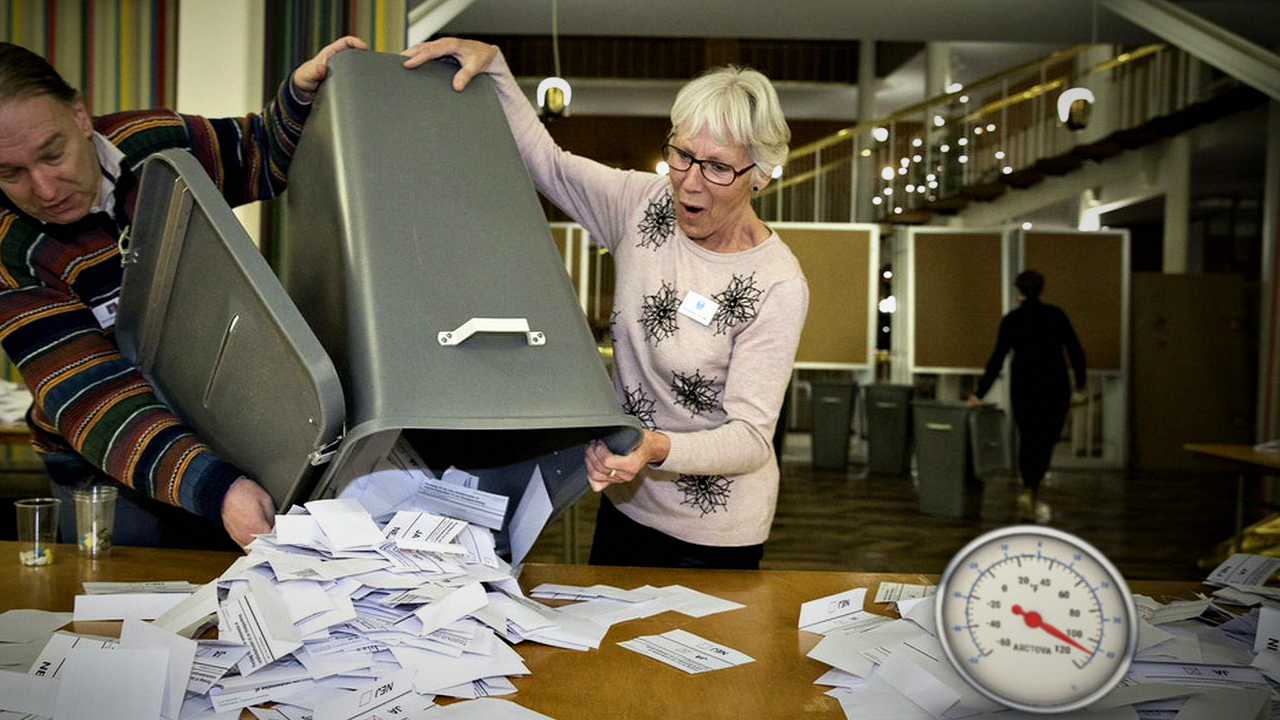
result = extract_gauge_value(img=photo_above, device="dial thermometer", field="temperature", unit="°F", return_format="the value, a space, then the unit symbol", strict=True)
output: 108 °F
